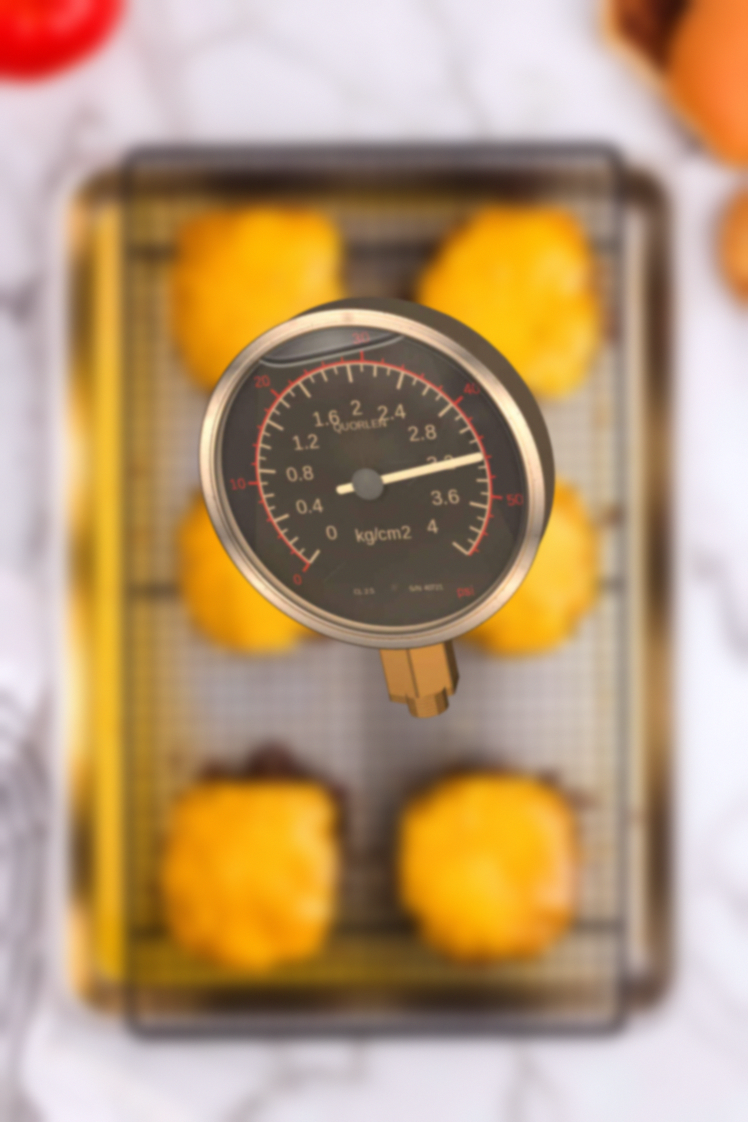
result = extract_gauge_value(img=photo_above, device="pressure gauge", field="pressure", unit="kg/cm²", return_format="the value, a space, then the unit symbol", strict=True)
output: 3.2 kg/cm²
